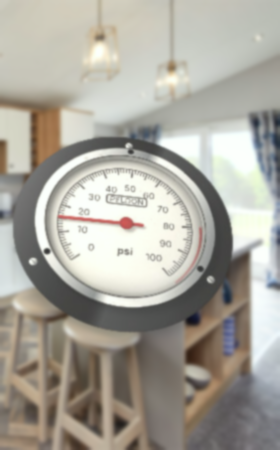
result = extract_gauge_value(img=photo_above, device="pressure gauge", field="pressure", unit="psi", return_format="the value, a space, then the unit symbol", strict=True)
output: 15 psi
